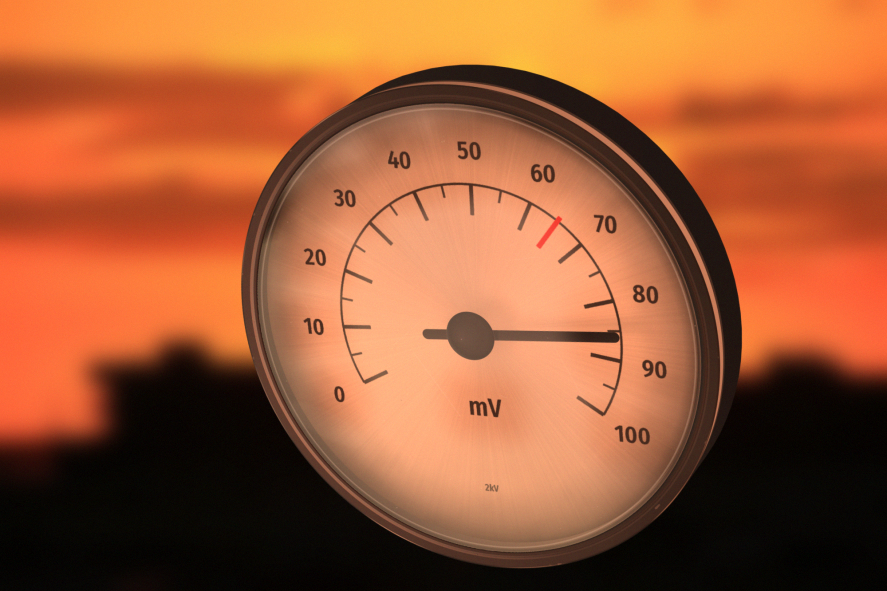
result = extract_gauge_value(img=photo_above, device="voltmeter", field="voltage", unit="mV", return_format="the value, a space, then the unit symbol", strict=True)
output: 85 mV
